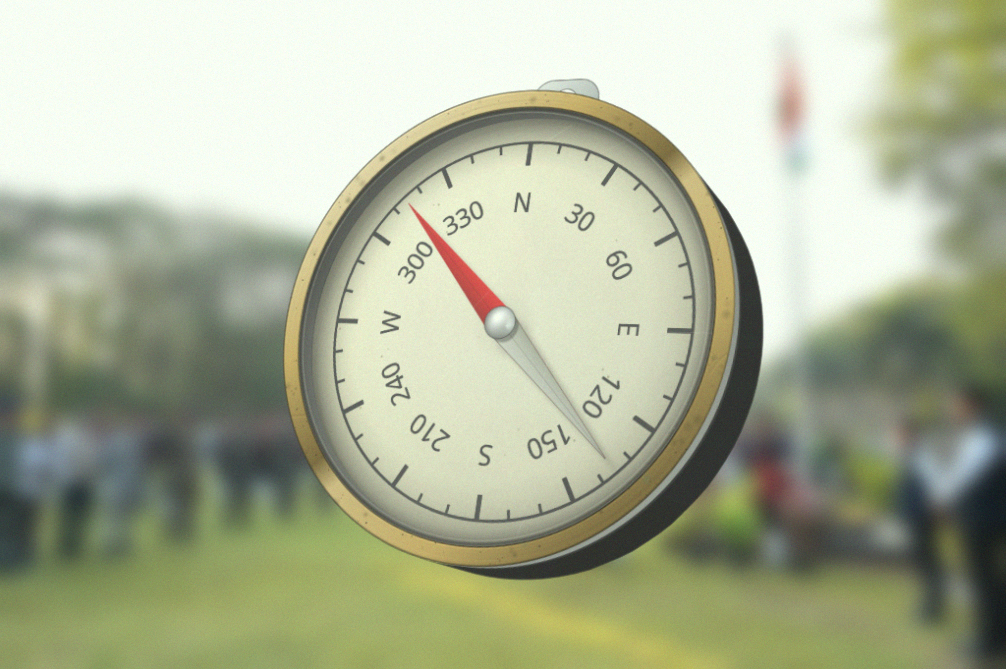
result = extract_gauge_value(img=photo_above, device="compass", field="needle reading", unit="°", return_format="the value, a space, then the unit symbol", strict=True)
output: 315 °
